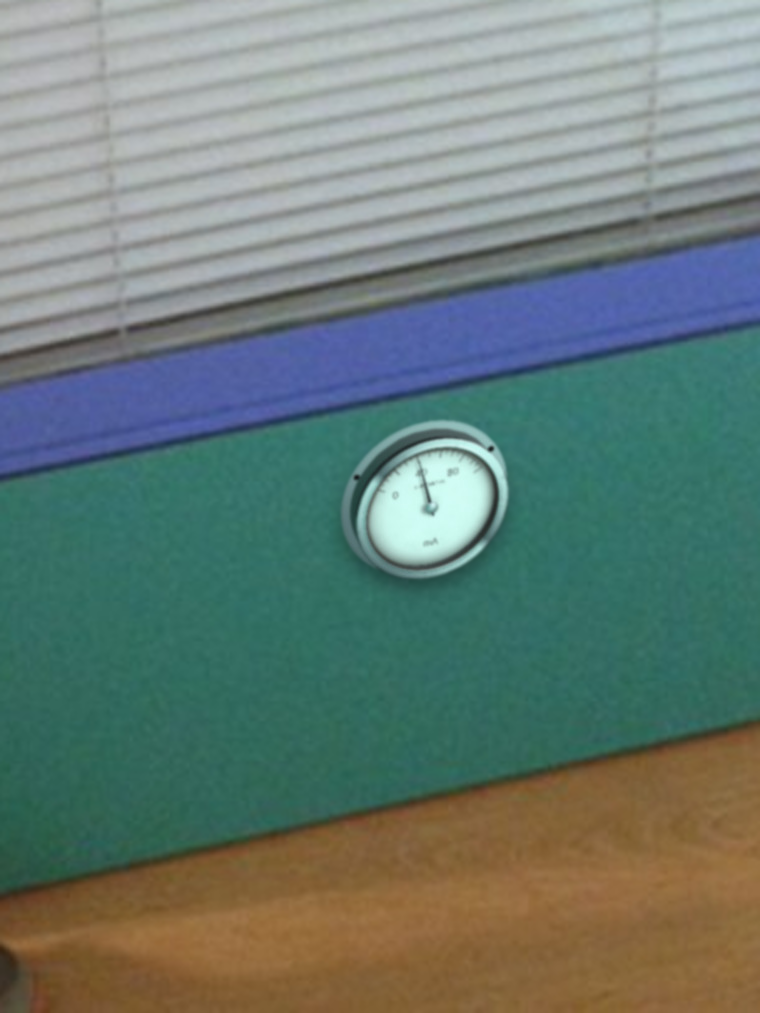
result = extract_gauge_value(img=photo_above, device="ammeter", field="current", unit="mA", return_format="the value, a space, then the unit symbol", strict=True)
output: 40 mA
